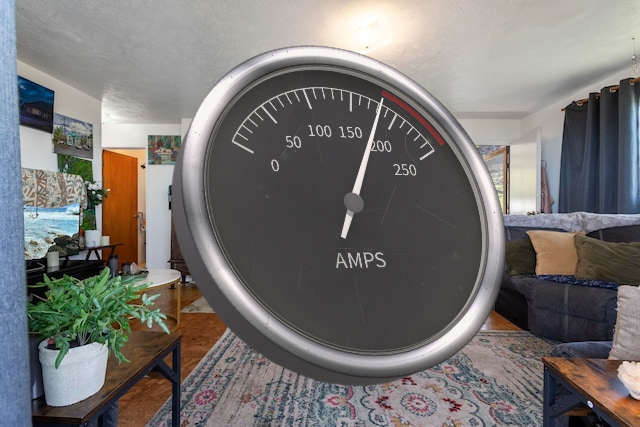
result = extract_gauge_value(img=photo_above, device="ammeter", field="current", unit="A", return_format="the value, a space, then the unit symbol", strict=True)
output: 180 A
